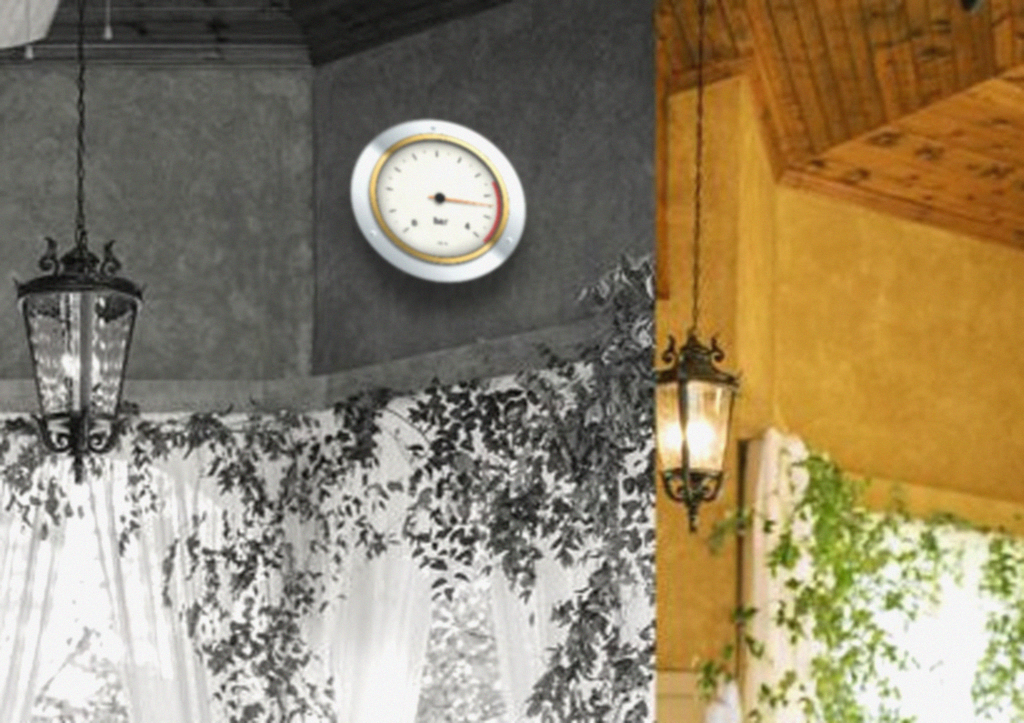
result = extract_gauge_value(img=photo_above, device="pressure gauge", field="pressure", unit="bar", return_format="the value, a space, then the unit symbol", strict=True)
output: 3.4 bar
